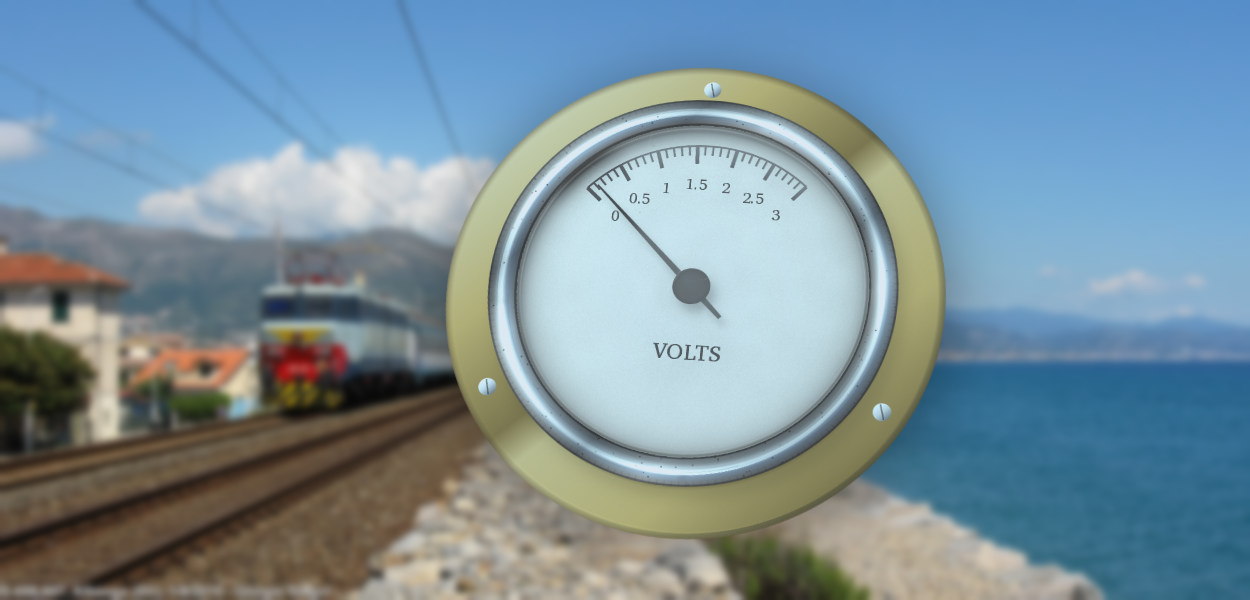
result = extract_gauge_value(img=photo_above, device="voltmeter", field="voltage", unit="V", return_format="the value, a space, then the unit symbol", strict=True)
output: 0.1 V
